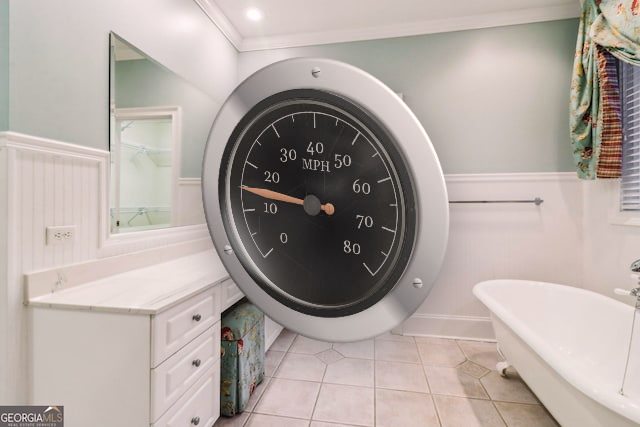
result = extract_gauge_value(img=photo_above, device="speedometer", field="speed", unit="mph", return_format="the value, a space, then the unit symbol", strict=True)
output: 15 mph
